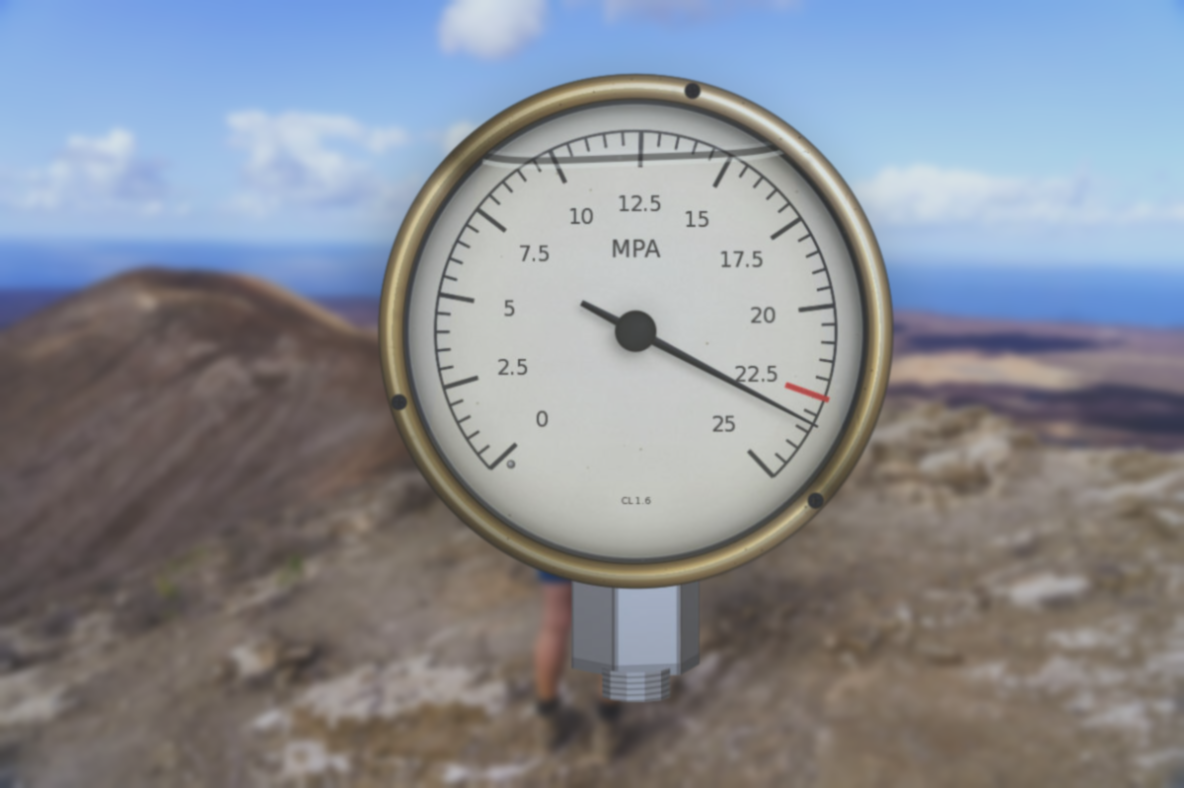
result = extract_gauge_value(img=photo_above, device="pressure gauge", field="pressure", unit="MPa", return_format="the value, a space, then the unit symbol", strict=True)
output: 23.25 MPa
